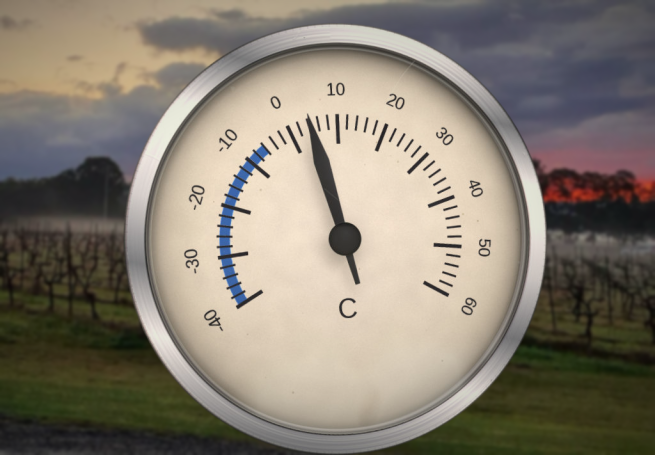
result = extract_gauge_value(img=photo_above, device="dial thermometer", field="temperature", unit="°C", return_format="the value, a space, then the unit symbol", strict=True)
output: 4 °C
